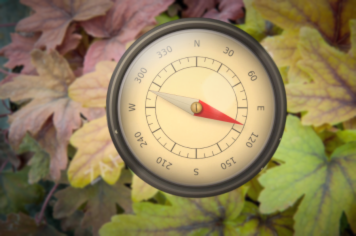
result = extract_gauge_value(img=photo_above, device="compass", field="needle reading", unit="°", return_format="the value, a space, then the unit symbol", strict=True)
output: 110 °
